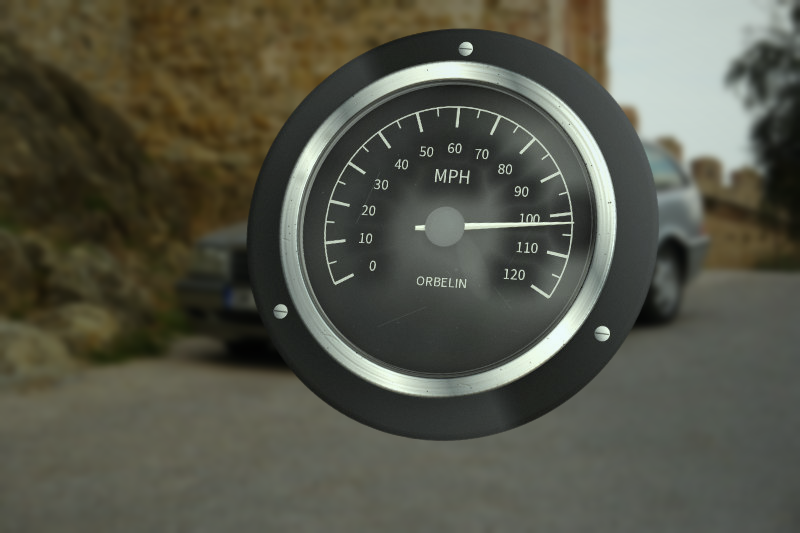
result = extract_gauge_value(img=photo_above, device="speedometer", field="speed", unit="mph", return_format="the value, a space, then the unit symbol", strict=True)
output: 102.5 mph
